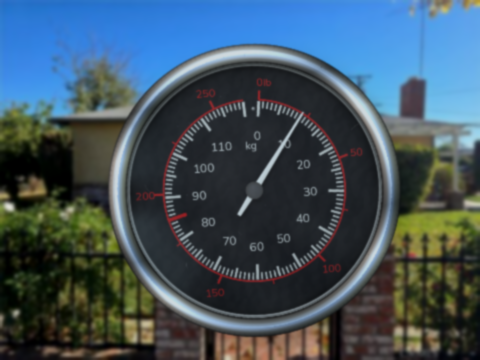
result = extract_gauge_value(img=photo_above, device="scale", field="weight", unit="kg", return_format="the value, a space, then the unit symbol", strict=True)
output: 10 kg
